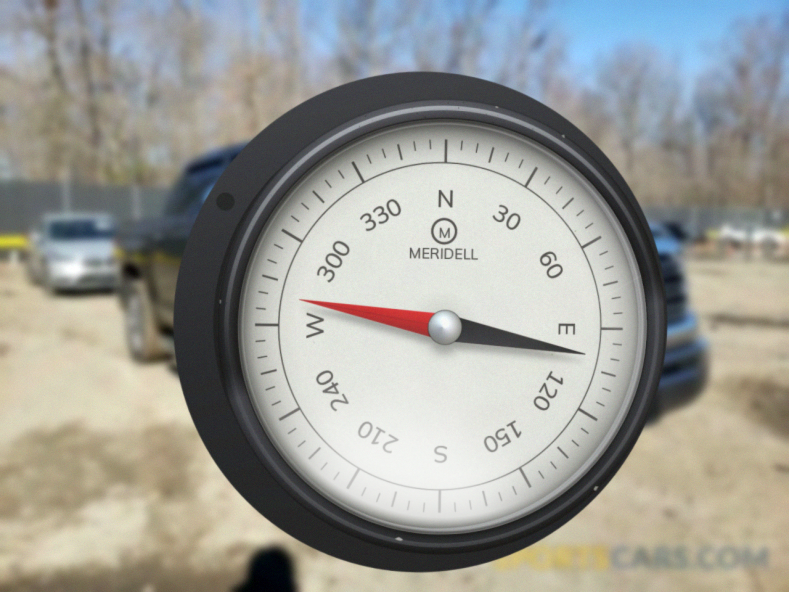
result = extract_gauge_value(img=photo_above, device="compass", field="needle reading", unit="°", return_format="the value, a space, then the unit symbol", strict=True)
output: 280 °
